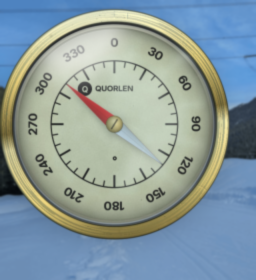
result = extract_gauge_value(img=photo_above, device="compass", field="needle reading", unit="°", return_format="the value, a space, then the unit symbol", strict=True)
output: 310 °
